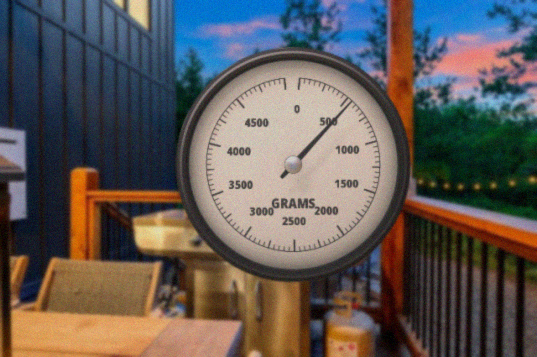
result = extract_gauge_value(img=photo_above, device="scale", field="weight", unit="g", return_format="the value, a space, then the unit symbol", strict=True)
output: 550 g
